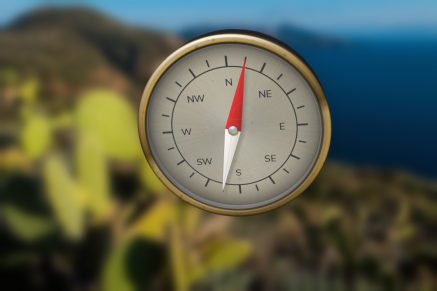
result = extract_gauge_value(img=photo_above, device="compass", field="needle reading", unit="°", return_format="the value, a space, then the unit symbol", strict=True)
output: 15 °
